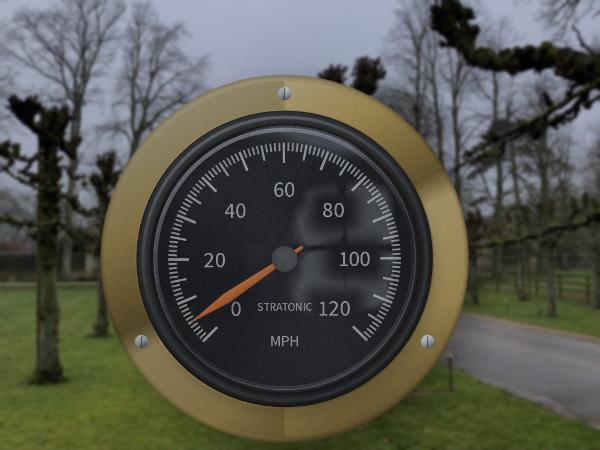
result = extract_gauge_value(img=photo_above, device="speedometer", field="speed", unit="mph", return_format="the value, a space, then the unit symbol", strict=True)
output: 5 mph
